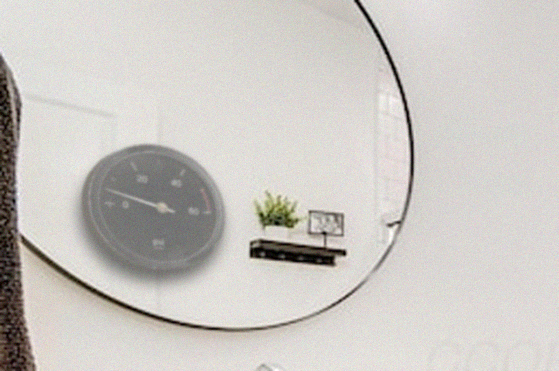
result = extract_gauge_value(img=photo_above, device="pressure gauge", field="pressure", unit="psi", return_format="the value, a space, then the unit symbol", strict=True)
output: 5 psi
